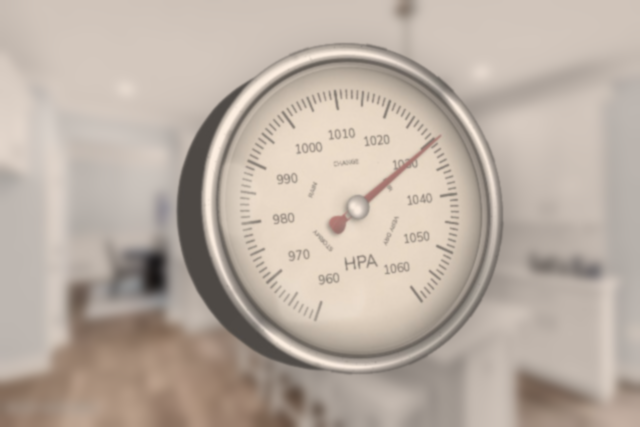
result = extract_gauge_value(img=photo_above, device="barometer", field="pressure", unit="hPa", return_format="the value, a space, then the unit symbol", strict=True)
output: 1030 hPa
